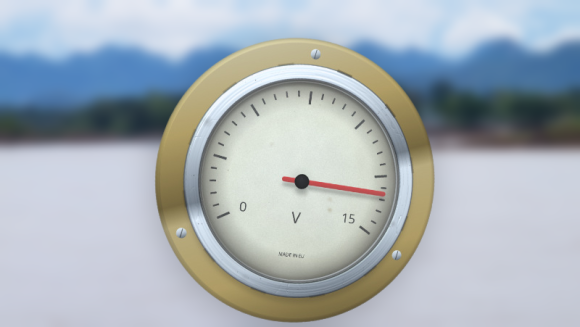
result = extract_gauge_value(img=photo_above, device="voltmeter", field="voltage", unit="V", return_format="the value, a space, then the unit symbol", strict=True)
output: 13.25 V
